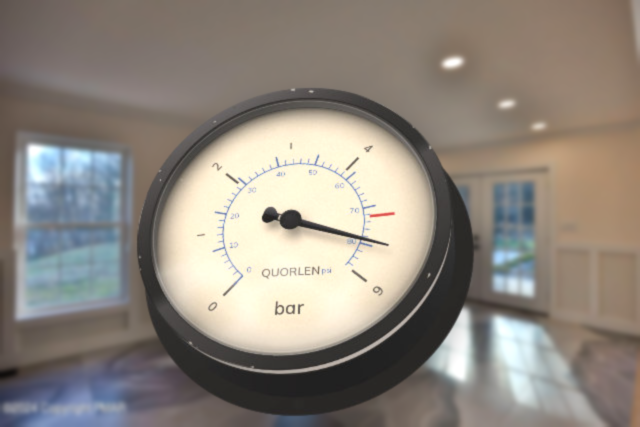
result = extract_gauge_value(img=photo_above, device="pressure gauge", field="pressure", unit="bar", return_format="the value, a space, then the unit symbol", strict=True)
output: 5.5 bar
